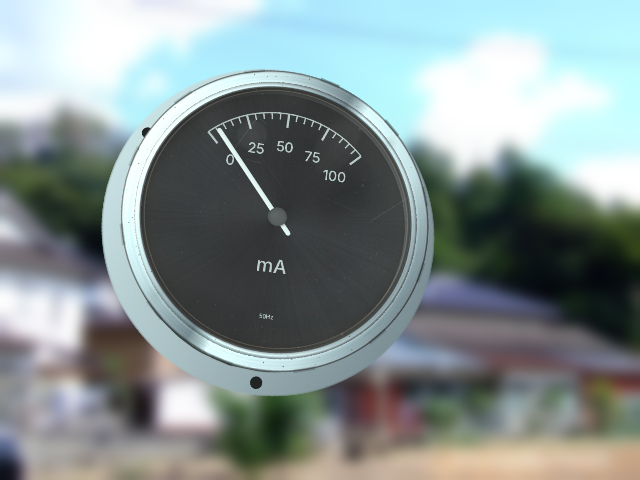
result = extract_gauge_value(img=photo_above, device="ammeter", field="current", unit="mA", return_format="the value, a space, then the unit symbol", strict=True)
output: 5 mA
